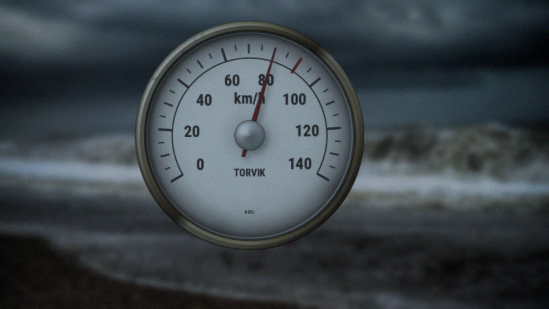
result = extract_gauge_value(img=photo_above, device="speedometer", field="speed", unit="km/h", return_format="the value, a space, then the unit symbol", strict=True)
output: 80 km/h
